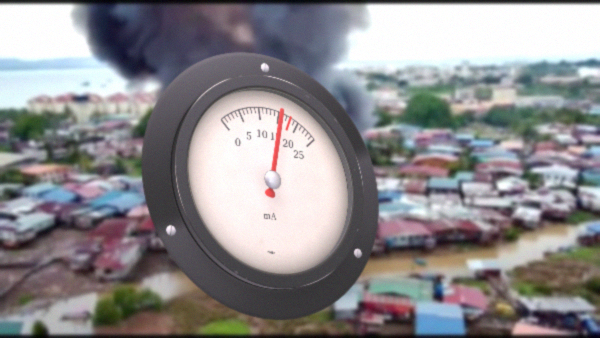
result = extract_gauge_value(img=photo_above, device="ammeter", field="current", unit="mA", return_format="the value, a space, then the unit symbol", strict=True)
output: 15 mA
